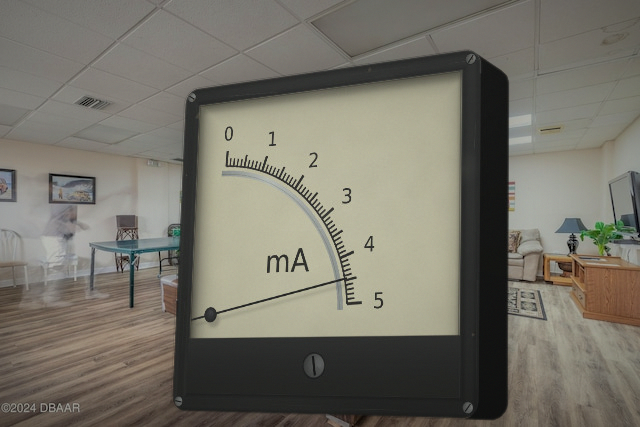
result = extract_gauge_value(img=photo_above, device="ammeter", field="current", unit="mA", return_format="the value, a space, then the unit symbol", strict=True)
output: 4.5 mA
